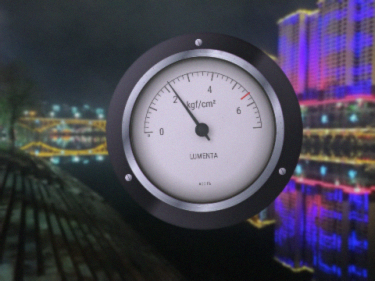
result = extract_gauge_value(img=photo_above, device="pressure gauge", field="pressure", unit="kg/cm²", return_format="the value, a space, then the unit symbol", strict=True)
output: 2.2 kg/cm²
